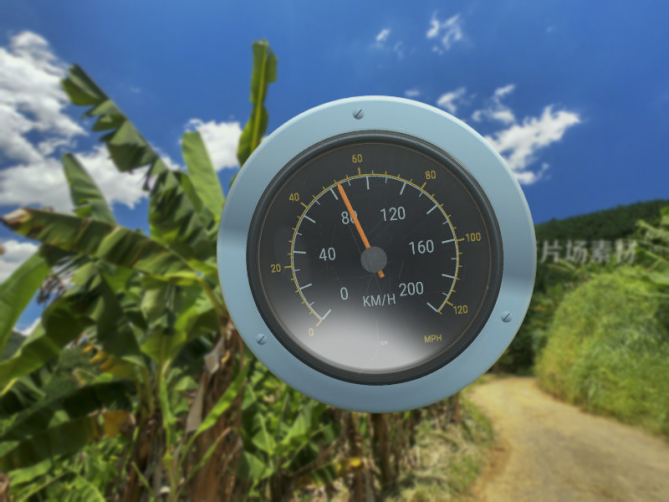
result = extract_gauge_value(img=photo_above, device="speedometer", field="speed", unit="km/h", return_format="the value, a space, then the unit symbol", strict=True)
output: 85 km/h
